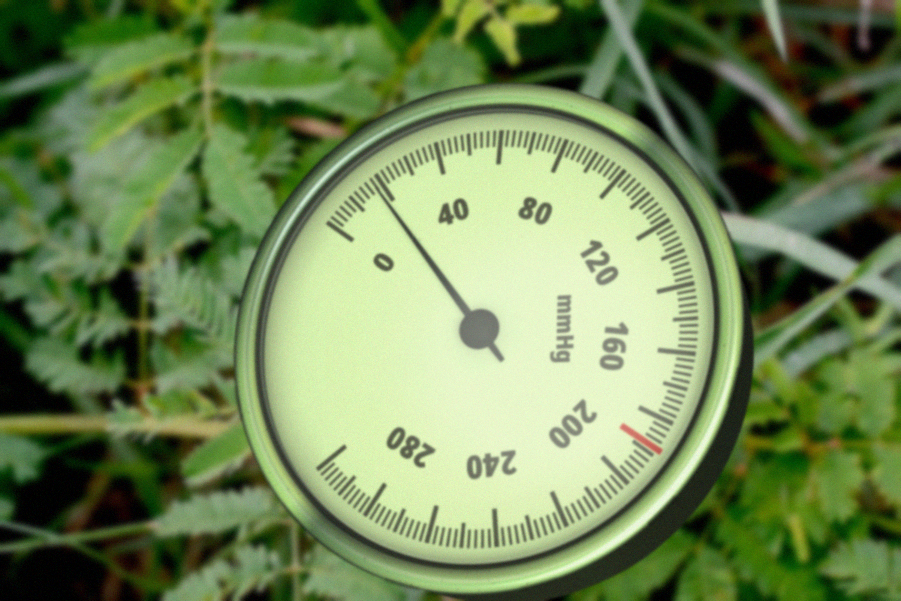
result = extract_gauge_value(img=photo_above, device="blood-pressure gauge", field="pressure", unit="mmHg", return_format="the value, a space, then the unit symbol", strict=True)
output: 18 mmHg
